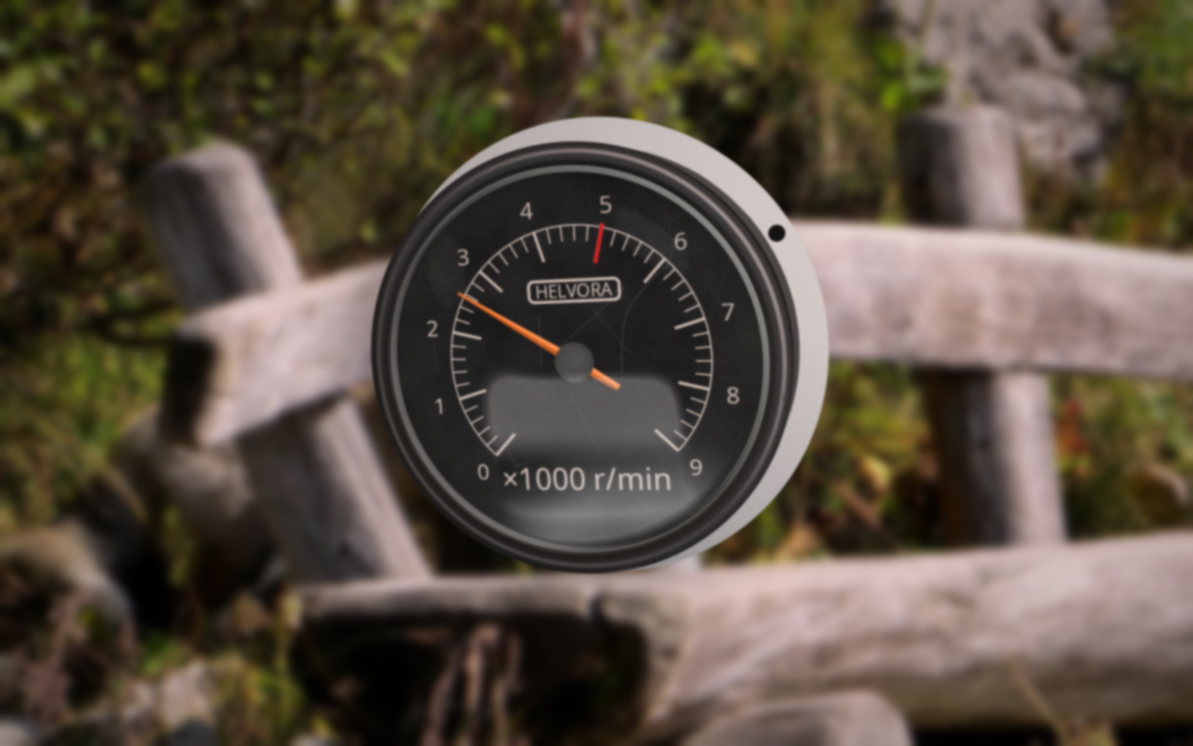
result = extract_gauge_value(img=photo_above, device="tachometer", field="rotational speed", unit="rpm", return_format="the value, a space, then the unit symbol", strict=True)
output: 2600 rpm
